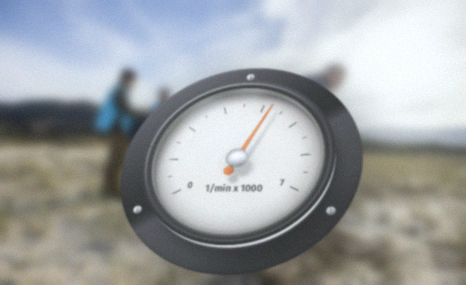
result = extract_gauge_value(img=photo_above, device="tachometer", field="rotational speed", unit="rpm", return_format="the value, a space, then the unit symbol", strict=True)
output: 4250 rpm
